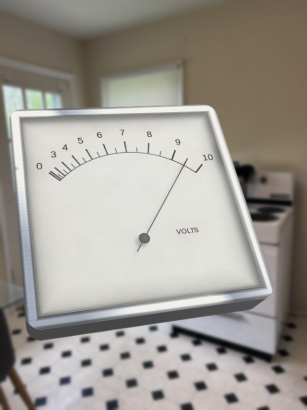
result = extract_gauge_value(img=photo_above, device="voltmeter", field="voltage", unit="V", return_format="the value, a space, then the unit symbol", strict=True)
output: 9.5 V
